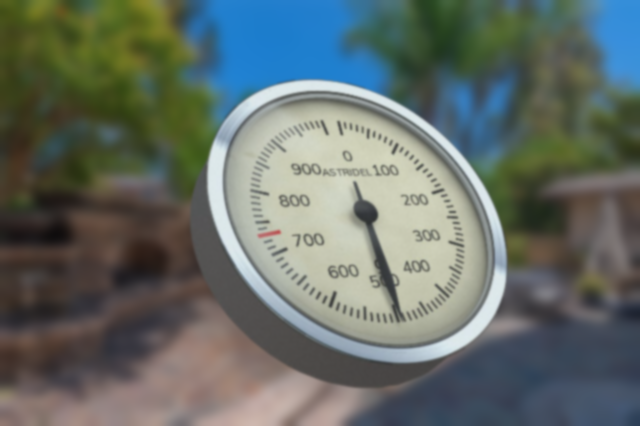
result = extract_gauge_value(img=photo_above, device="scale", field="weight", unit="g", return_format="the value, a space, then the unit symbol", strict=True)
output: 500 g
